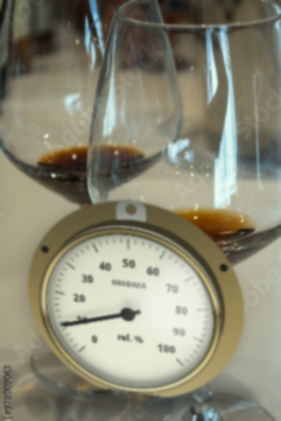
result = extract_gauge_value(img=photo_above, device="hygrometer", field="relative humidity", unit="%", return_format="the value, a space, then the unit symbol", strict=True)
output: 10 %
